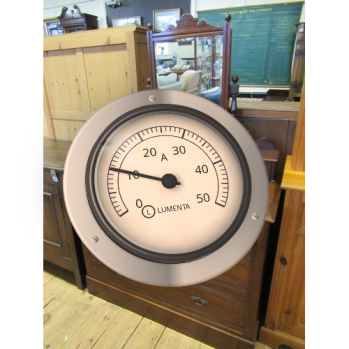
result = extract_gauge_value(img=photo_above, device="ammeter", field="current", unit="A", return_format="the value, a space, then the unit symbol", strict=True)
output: 10 A
